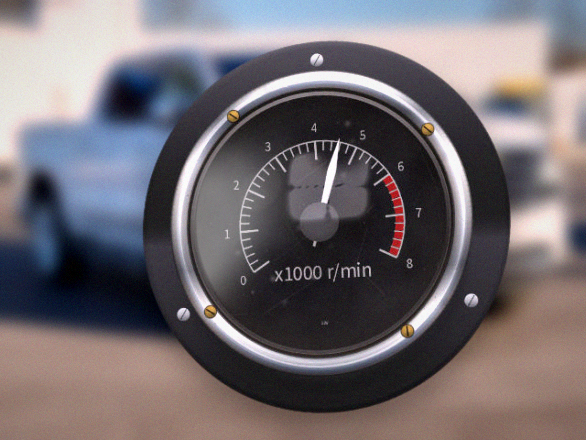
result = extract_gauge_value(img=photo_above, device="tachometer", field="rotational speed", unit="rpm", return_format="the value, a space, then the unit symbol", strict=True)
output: 4600 rpm
